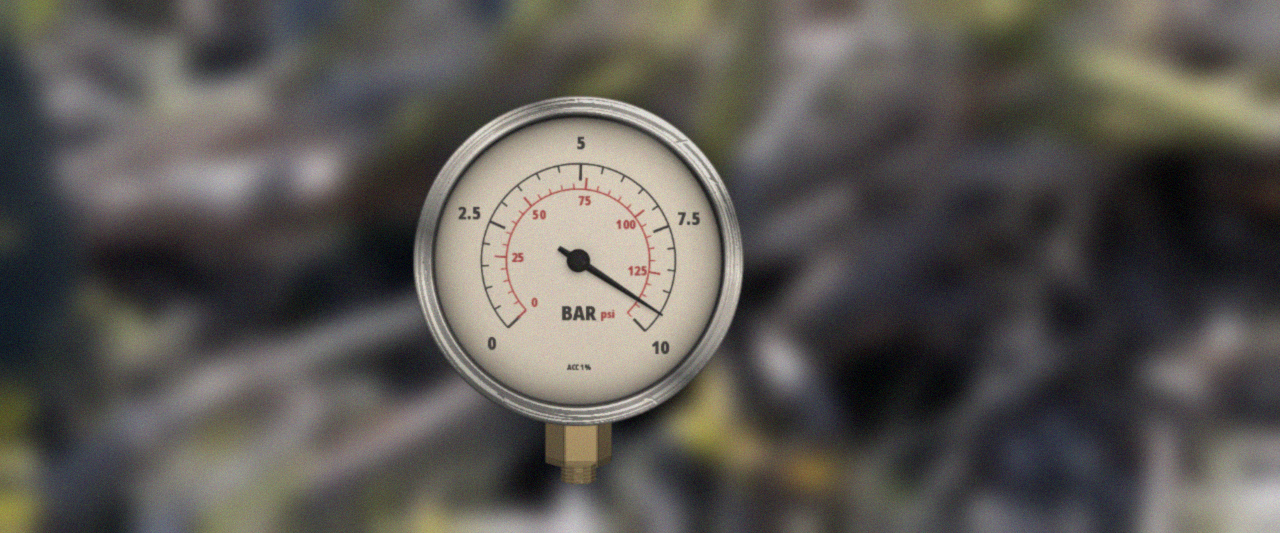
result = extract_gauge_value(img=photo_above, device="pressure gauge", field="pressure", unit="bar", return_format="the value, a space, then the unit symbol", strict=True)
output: 9.5 bar
